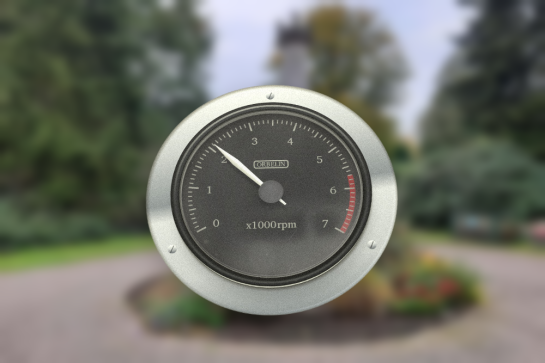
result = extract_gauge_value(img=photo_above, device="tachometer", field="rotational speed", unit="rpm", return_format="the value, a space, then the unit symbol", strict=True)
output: 2100 rpm
